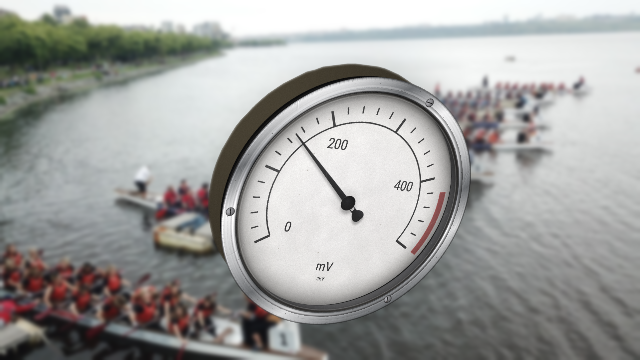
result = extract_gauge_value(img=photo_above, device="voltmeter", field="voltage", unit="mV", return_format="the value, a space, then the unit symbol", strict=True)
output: 150 mV
